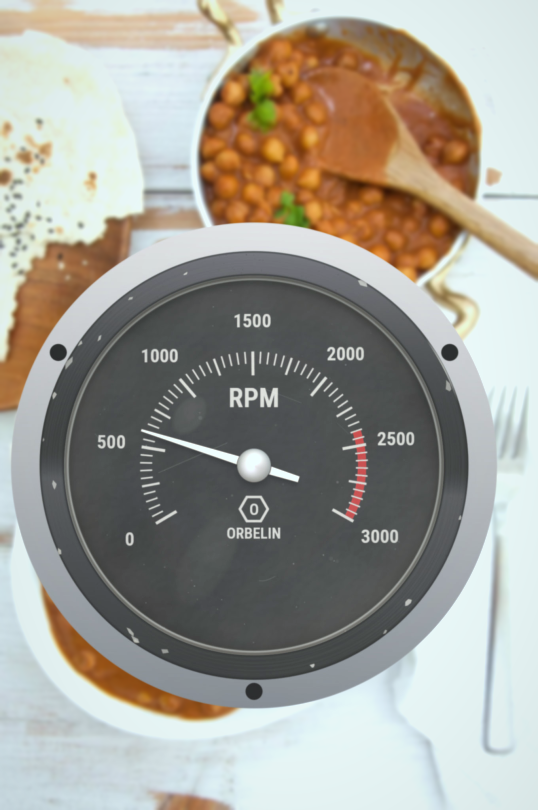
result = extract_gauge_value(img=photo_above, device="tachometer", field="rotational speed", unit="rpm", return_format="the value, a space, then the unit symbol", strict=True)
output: 600 rpm
